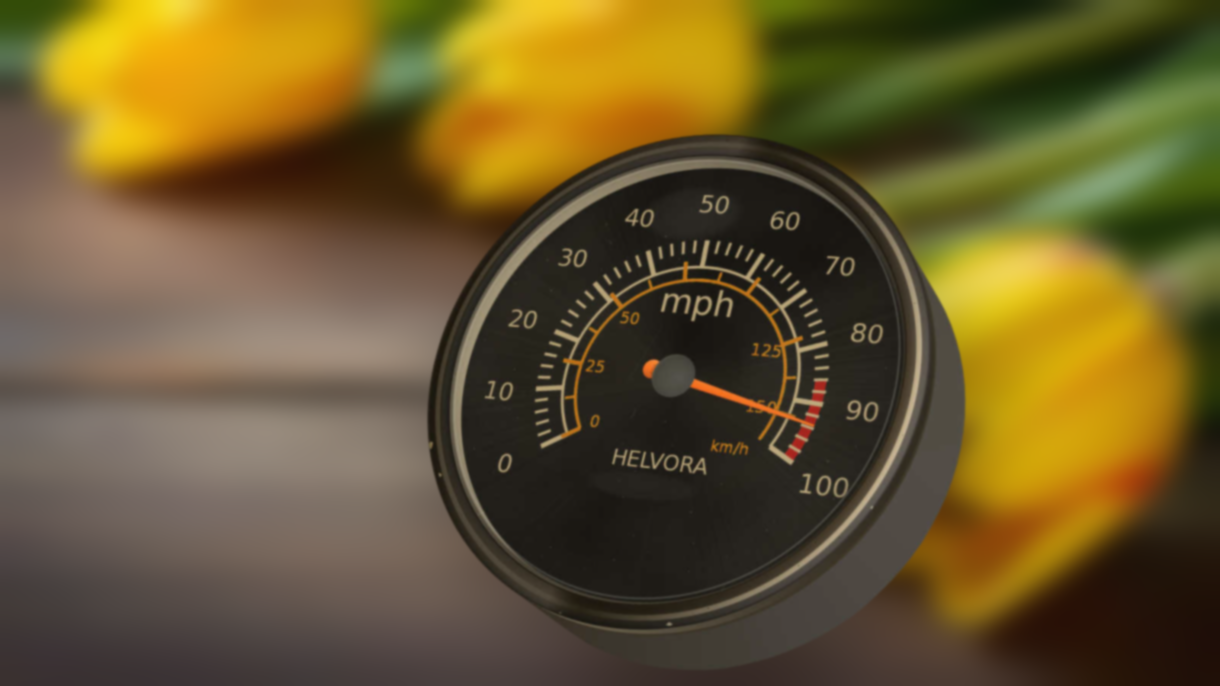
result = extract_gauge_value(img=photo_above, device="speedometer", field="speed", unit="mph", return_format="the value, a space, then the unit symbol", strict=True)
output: 94 mph
